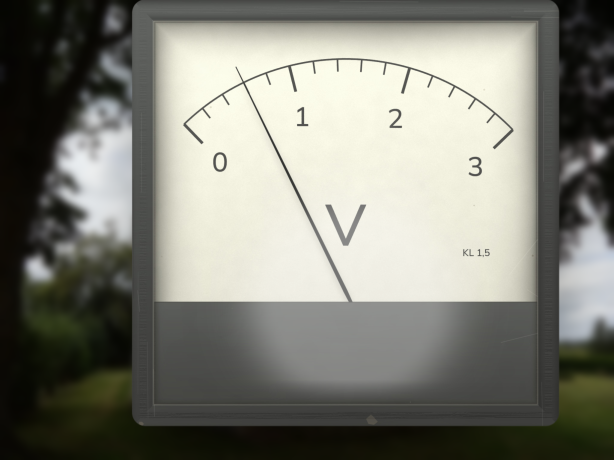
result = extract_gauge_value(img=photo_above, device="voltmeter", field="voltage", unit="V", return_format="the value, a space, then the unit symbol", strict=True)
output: 0.6 V
